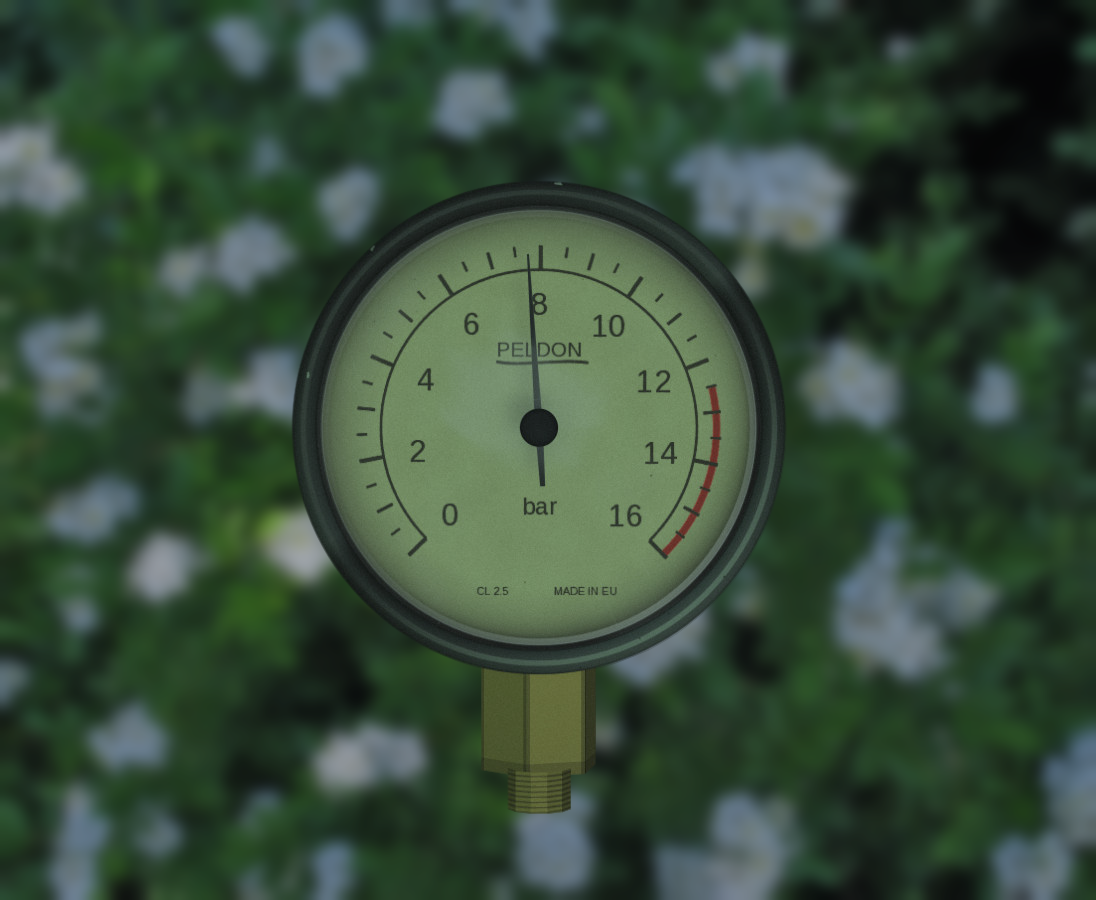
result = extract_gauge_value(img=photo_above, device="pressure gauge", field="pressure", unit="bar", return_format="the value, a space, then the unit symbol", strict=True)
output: 7.75 bar
